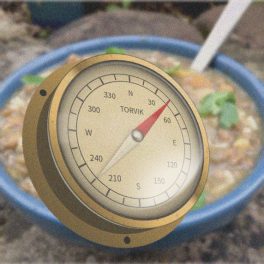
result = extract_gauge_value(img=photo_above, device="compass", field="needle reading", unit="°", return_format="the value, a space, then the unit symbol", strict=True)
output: 45 °
